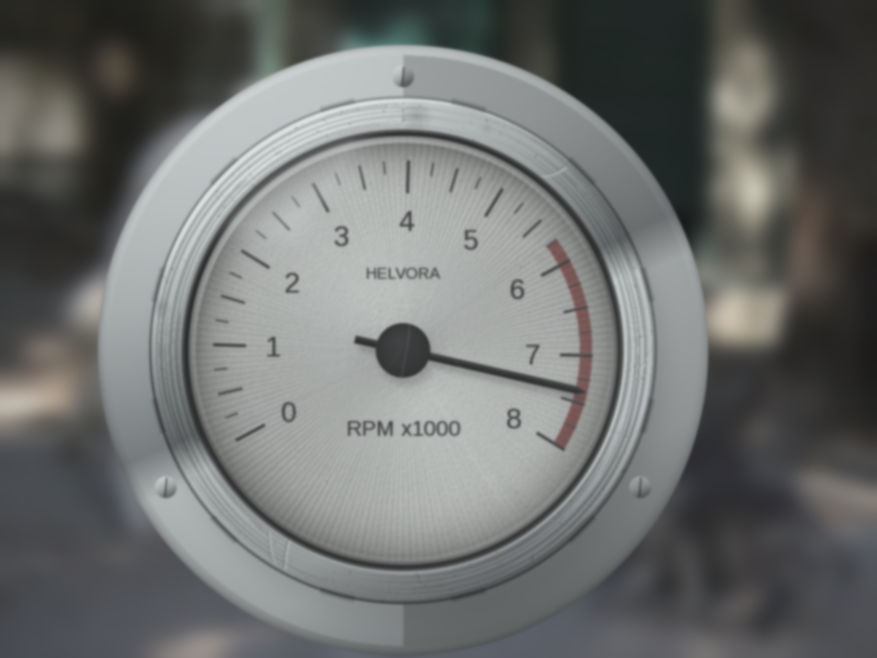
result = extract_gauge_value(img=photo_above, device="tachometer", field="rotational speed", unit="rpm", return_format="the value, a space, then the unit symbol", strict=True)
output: 7375 rpm
